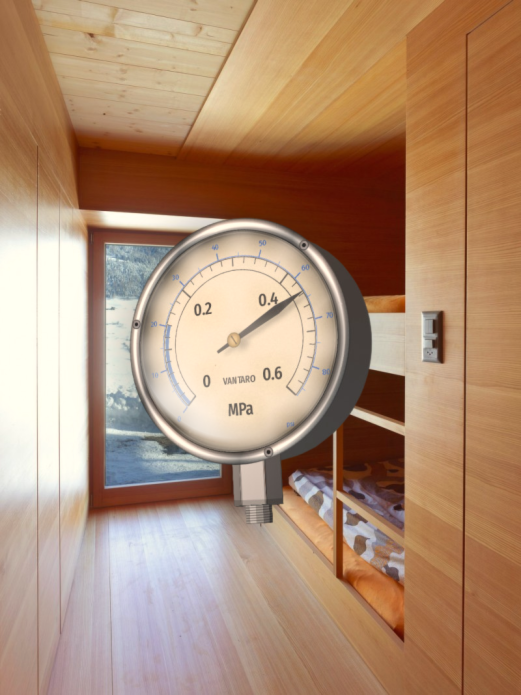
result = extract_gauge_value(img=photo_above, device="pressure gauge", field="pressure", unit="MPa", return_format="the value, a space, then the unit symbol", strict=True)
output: 0.44 MPa
